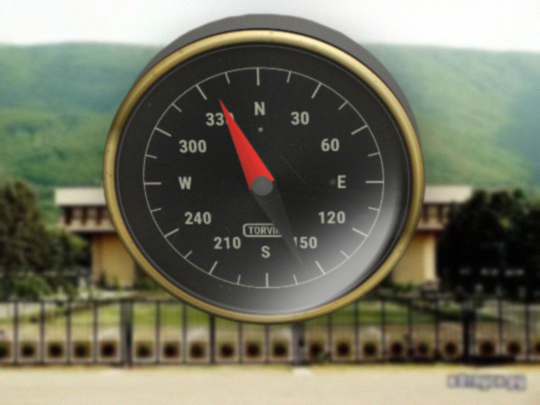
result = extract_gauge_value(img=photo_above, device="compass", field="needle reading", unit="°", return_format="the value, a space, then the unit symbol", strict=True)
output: 337.5 °
